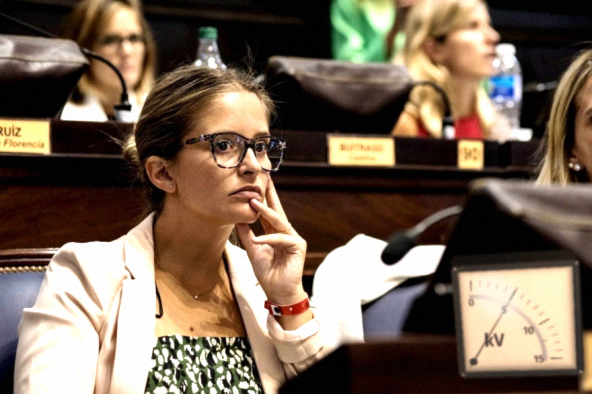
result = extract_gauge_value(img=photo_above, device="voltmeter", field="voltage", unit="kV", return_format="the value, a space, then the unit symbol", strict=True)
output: 5 kV
